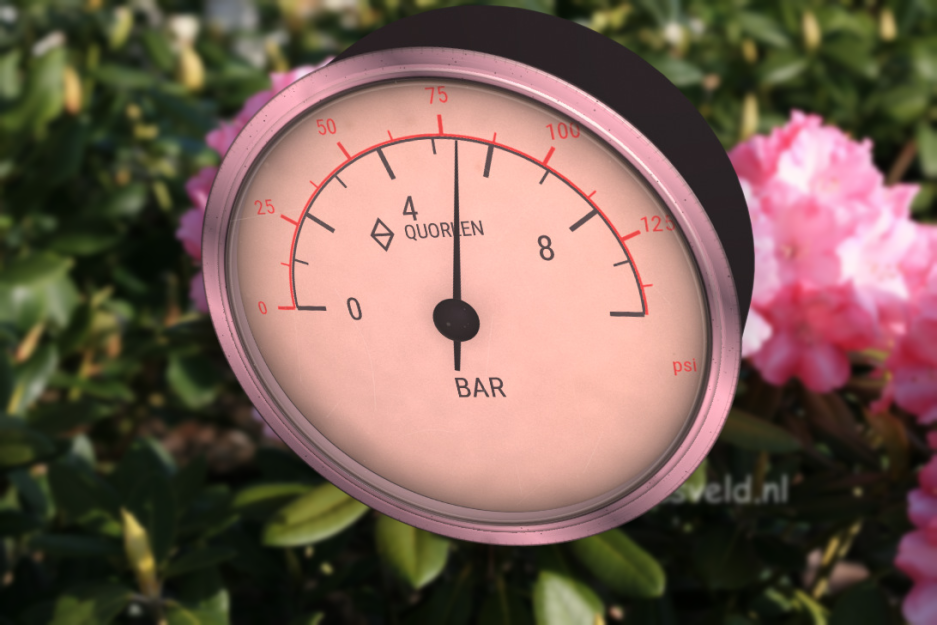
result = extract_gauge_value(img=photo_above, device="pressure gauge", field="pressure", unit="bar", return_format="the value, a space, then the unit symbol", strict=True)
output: 5.5 bar
